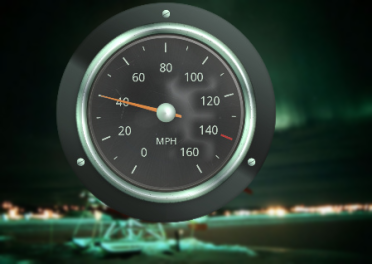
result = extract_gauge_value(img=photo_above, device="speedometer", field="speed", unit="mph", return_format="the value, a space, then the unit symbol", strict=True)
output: 40 mph
